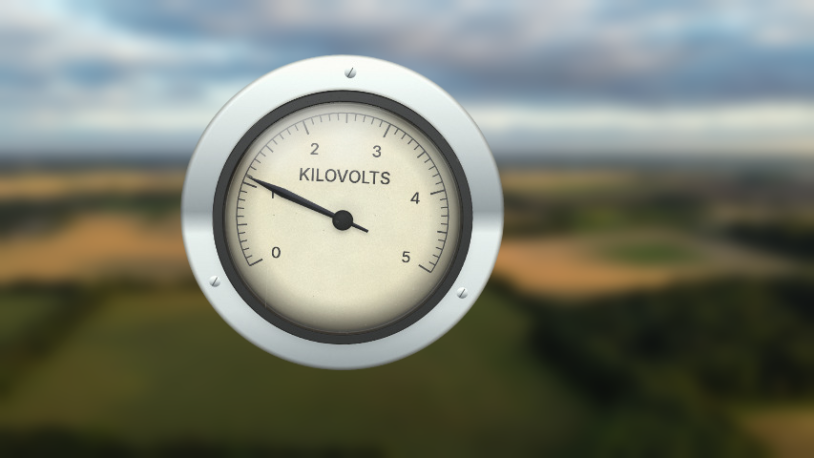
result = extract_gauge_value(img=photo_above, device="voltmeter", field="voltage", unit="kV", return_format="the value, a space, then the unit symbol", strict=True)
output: 1.1 kV
